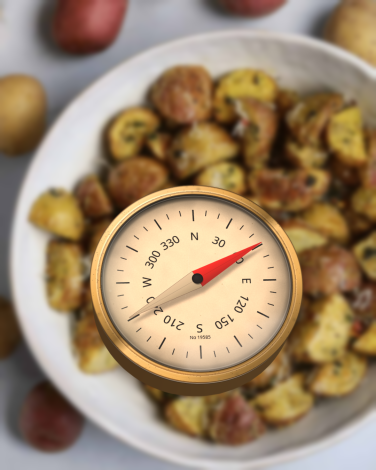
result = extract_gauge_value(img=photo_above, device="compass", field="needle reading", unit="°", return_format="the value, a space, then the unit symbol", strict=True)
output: 60 °
